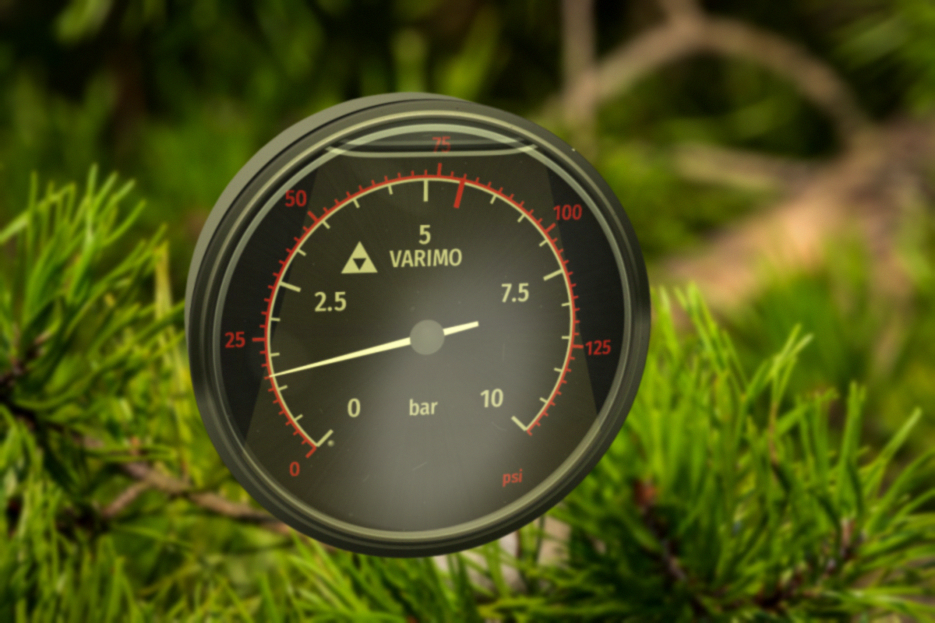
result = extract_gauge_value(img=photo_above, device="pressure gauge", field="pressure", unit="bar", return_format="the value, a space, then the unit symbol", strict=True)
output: 1.25 bar
